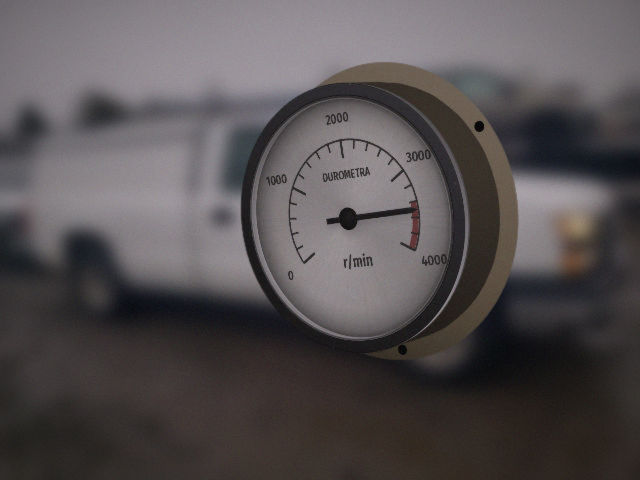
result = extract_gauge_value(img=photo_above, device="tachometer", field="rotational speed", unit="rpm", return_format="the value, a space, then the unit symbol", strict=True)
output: 3500 rpm
